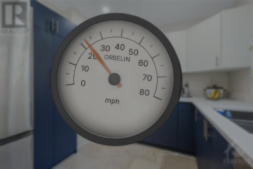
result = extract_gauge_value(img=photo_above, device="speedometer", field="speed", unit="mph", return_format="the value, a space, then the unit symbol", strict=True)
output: 22.5 mph
